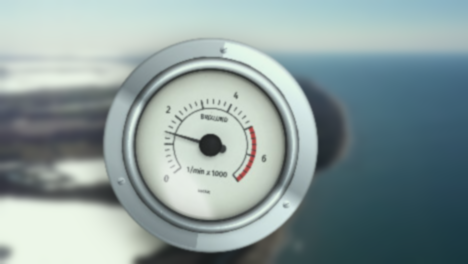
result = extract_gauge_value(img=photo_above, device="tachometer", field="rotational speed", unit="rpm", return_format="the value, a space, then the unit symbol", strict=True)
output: 1400 rpm
